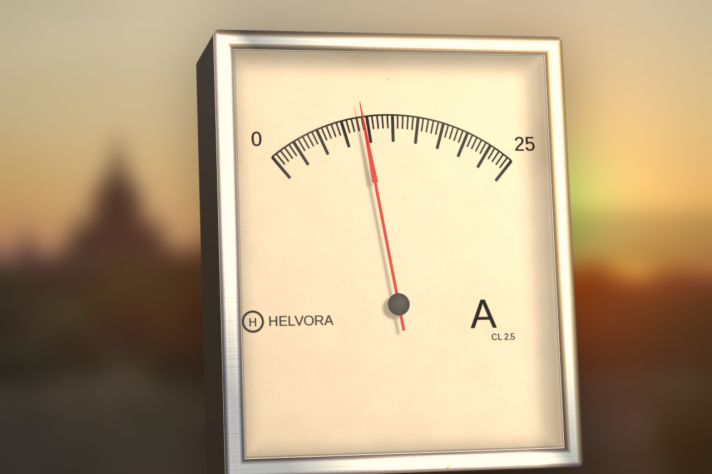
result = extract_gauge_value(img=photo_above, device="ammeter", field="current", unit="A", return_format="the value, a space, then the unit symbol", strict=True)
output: 9.5 A
